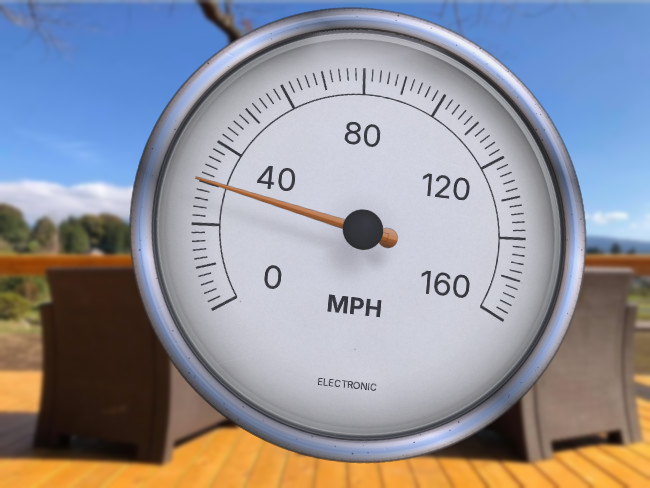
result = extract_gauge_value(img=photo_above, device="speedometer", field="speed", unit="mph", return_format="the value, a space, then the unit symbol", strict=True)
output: 30 mph
